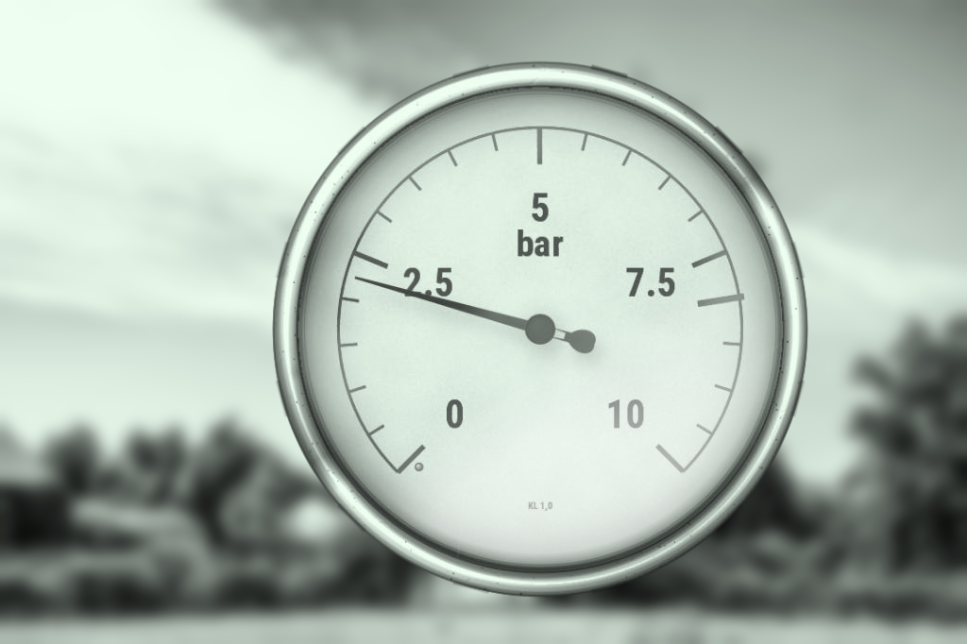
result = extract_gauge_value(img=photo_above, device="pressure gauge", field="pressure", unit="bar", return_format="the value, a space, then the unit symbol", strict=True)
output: 2.25 bar
